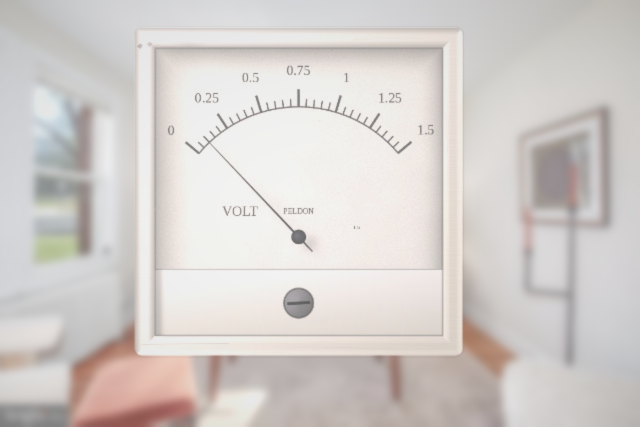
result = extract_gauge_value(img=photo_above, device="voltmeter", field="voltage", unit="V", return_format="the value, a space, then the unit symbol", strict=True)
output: 0.1 V
